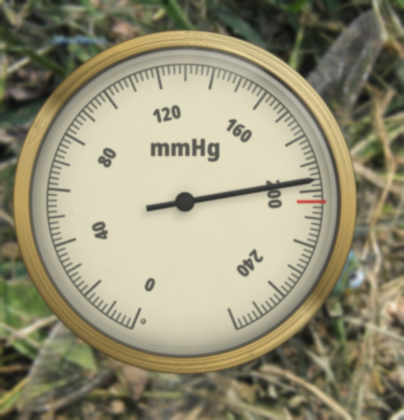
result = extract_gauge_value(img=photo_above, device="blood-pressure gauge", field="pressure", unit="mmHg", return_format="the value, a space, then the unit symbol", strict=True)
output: 196 mmHg
